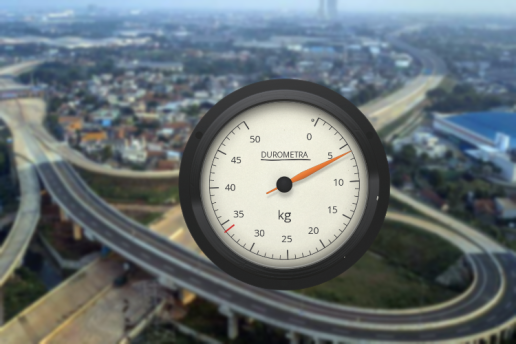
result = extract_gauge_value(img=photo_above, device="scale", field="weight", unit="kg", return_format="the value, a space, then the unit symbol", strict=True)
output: 6 kg
